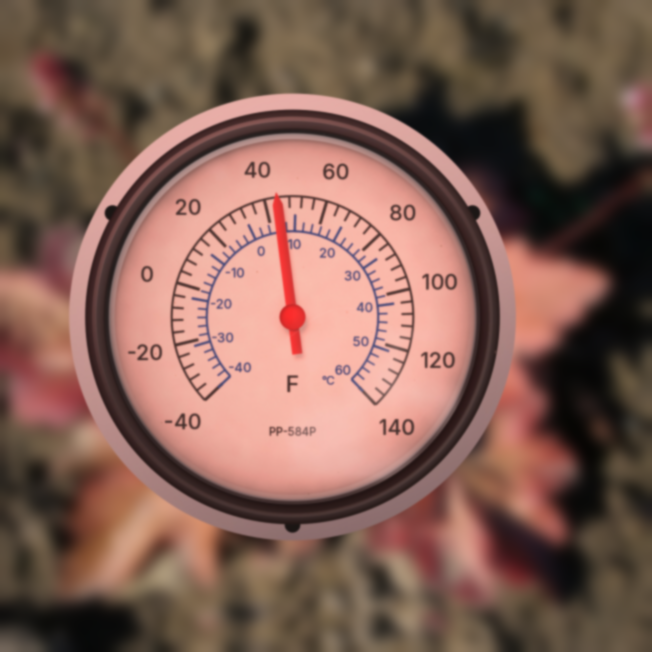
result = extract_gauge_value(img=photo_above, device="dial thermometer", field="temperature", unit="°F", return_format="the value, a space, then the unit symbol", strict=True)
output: 44 °F
